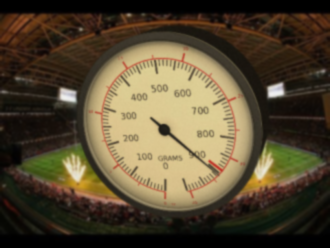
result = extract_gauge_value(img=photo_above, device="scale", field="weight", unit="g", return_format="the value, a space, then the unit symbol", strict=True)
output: 900 g
